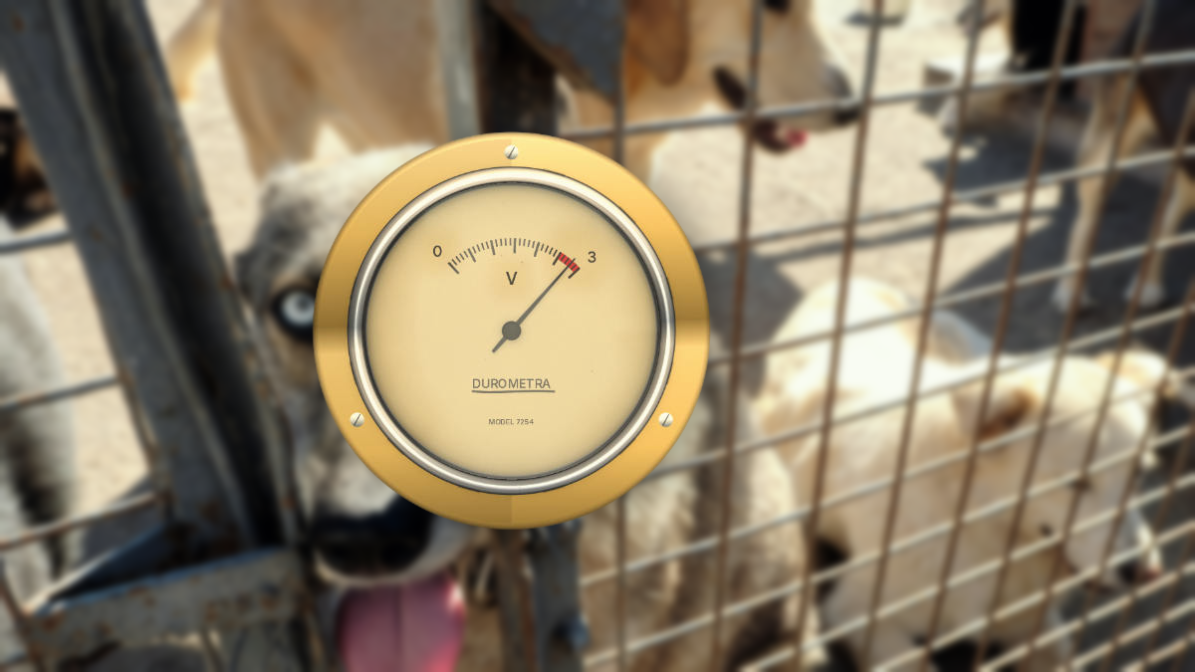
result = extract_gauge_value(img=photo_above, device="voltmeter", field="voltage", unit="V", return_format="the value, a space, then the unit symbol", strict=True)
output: 2.8 V
